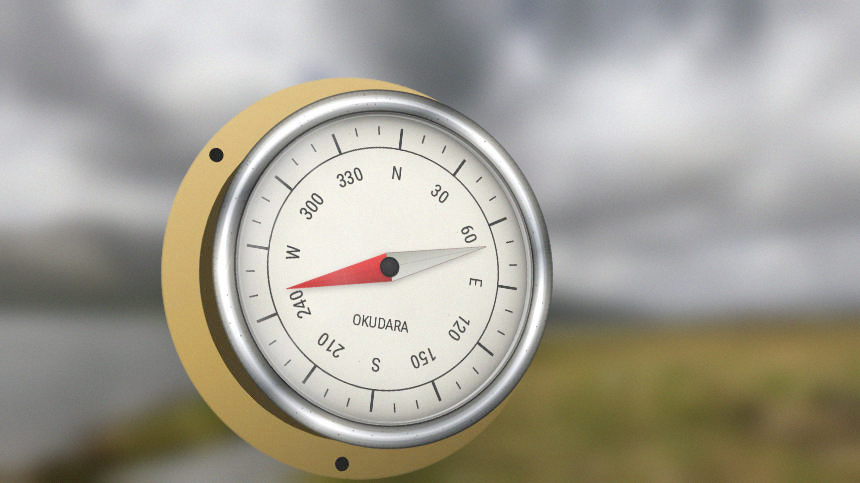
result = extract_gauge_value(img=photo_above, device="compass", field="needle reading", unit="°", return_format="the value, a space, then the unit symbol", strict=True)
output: 250 °
